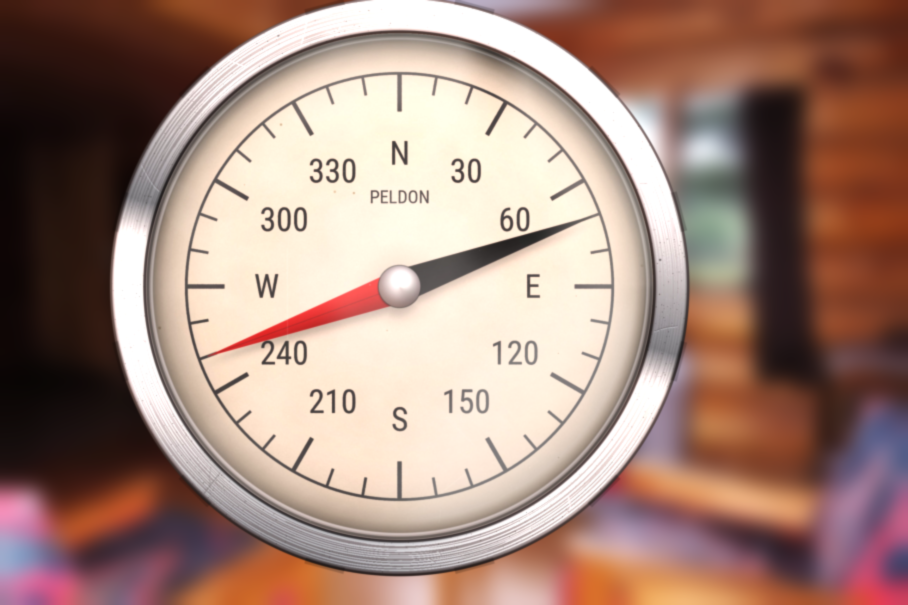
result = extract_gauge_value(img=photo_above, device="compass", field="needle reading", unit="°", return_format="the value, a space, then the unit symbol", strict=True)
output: 250 °
